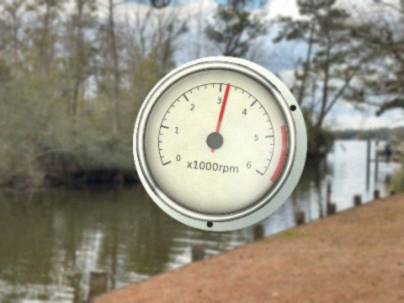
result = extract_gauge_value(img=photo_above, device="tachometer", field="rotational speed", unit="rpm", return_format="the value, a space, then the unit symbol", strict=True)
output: 3200 rpm
